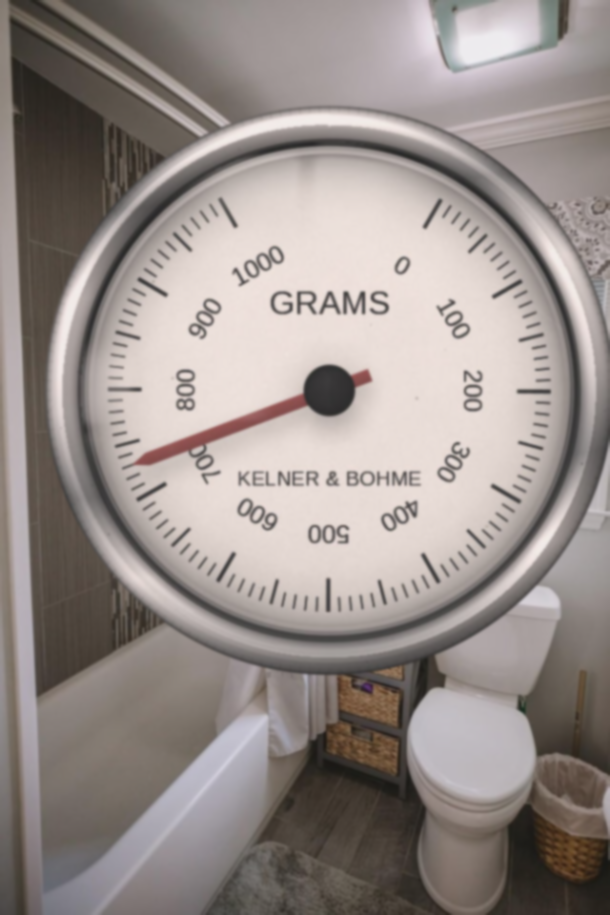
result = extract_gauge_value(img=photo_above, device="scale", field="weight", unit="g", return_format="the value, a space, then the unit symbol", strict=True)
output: 730 g
